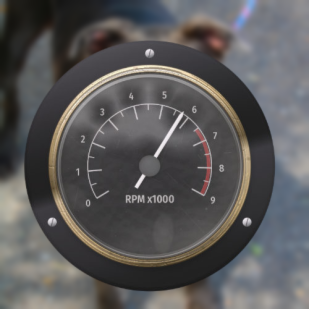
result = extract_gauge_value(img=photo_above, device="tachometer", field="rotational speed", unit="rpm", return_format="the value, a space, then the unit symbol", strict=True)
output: 5750 rpm
